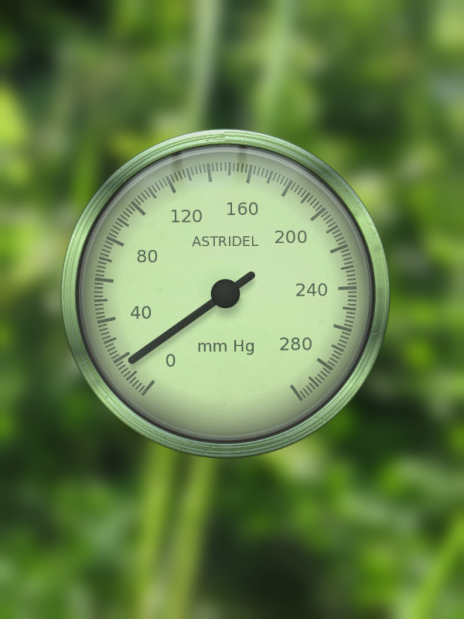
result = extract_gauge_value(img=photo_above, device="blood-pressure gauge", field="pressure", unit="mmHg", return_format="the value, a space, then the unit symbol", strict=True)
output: 16 mmHg
